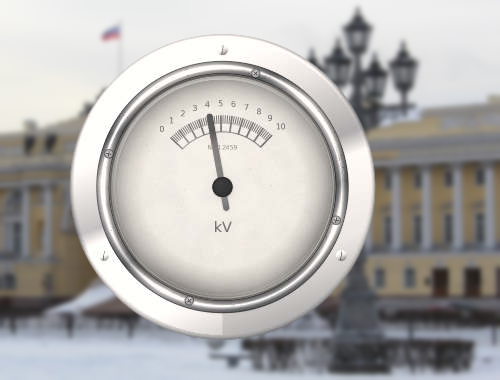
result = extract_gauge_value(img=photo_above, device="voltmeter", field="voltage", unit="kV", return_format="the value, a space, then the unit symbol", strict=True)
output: 4 kV
